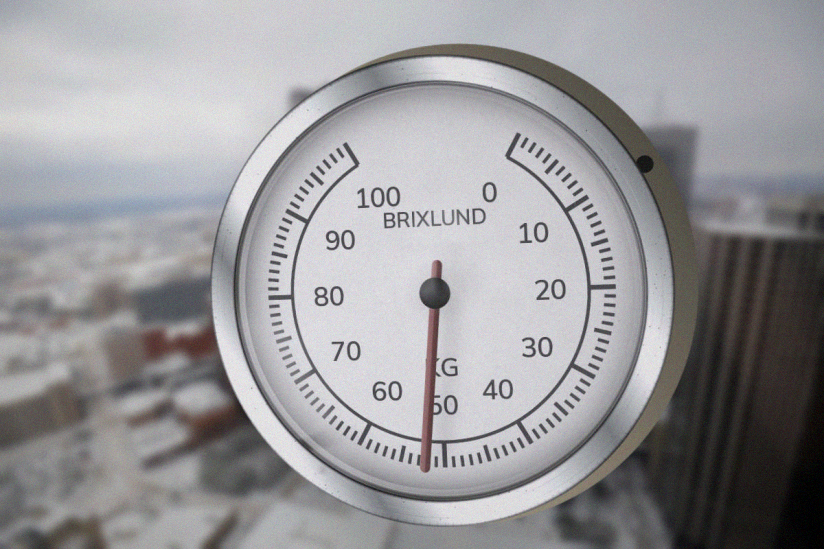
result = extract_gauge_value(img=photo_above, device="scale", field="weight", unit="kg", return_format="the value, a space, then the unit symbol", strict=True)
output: 52 kg
